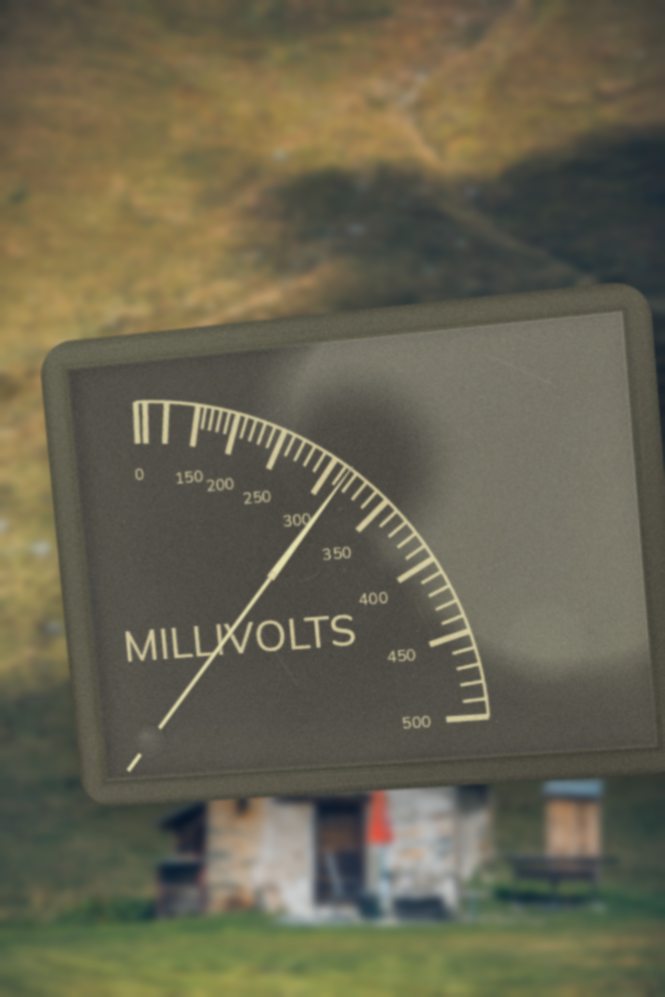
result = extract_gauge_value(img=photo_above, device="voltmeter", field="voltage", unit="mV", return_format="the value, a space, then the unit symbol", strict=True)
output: 315 mV
